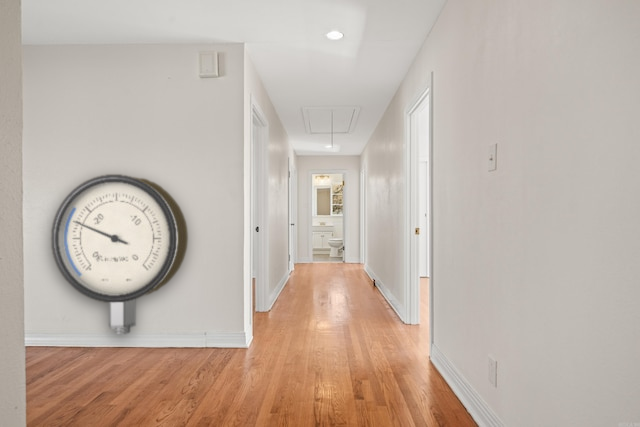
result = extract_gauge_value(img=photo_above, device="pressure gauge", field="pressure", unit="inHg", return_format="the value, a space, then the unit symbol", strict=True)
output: -22.5 inHg
